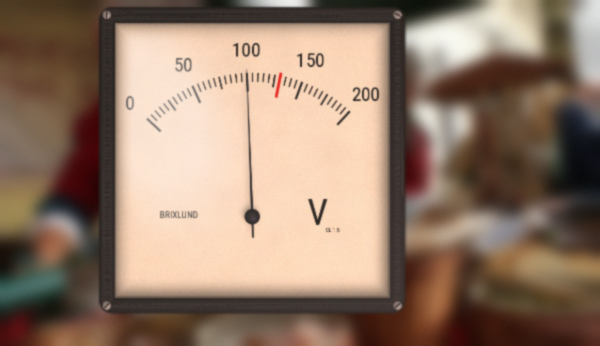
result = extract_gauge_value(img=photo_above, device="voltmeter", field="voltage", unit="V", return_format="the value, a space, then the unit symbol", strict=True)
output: 100 V
